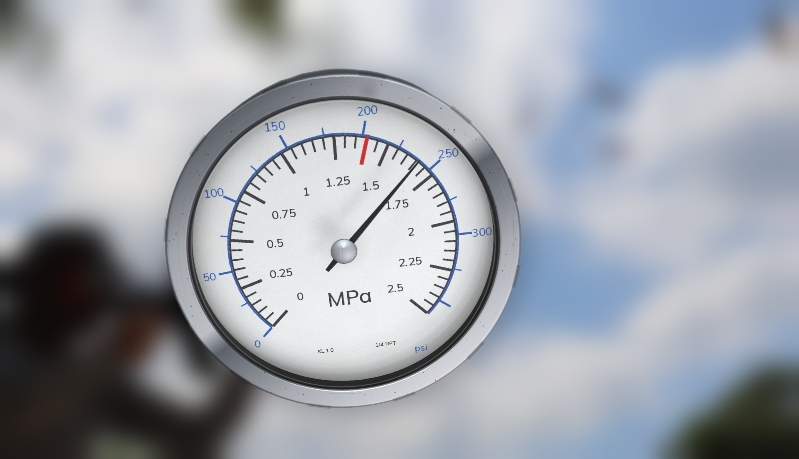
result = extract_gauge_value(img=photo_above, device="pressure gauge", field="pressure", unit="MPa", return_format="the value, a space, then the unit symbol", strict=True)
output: 1.65 MPa
